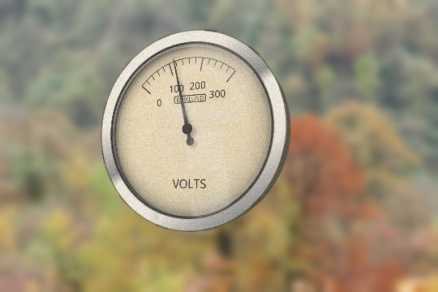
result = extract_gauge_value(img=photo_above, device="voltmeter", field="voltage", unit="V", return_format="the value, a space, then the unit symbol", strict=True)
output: 120 V
